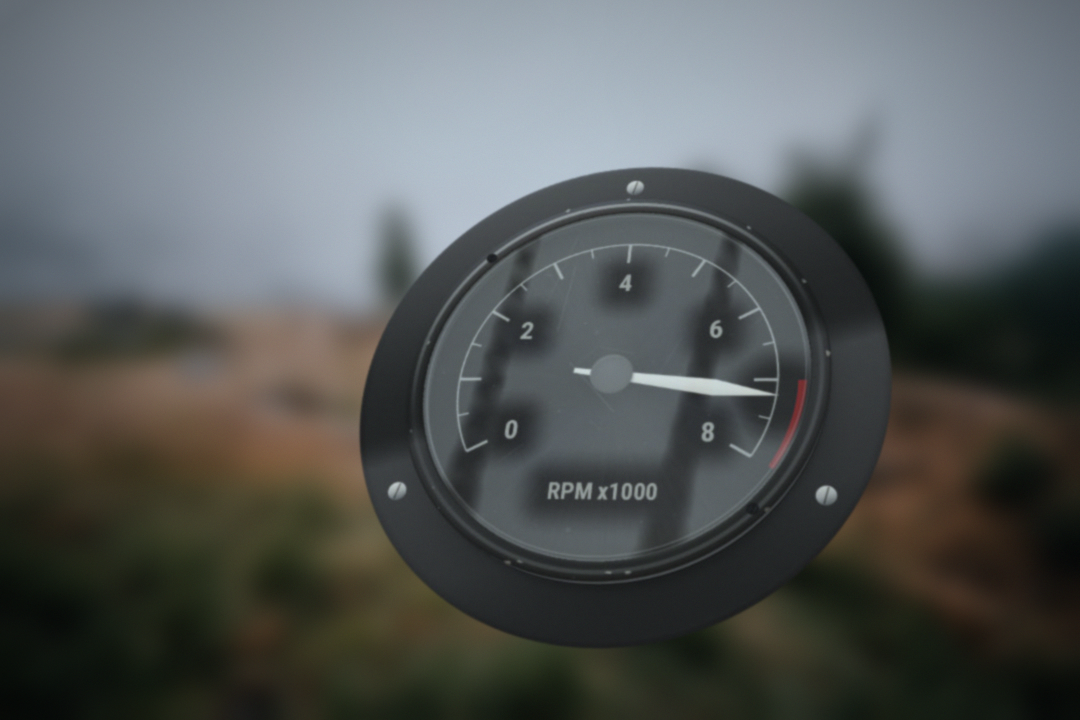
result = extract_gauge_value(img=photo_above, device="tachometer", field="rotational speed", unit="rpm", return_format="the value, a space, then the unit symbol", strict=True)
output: 7250 rpm
